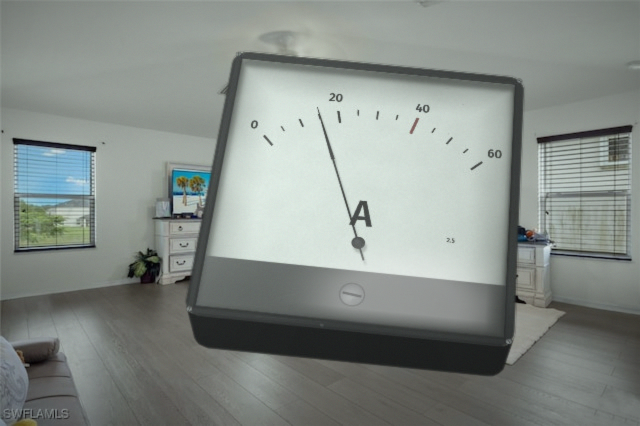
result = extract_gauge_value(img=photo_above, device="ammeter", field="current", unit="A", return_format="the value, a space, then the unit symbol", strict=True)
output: 15 A
